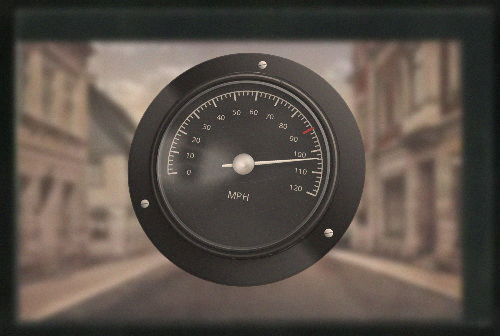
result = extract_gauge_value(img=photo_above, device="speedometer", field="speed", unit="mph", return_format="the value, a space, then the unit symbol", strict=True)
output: 104 mph
